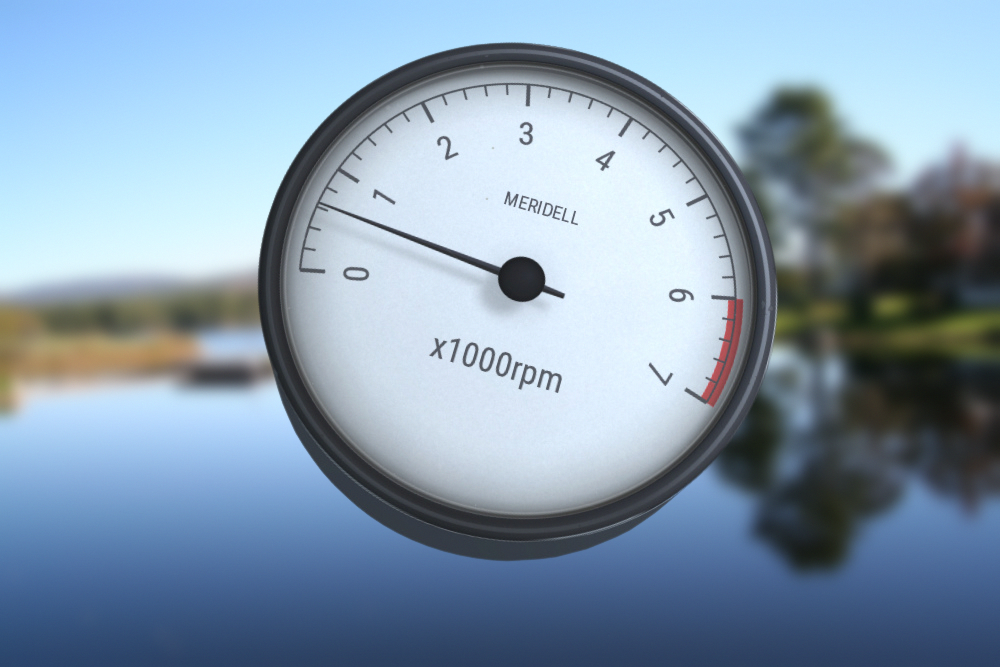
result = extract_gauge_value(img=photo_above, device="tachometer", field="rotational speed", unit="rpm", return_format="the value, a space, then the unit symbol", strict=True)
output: 600 rpm
